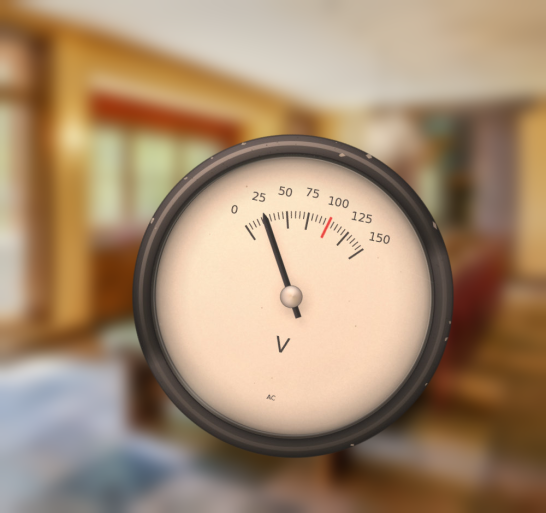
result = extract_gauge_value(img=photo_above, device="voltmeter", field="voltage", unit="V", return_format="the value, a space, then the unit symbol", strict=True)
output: 25 V
